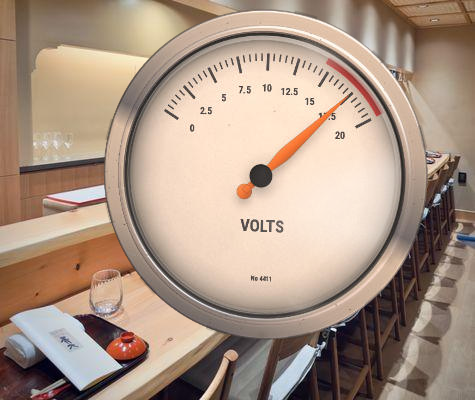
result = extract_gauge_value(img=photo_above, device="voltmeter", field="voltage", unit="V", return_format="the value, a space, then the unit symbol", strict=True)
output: 17.5 V
